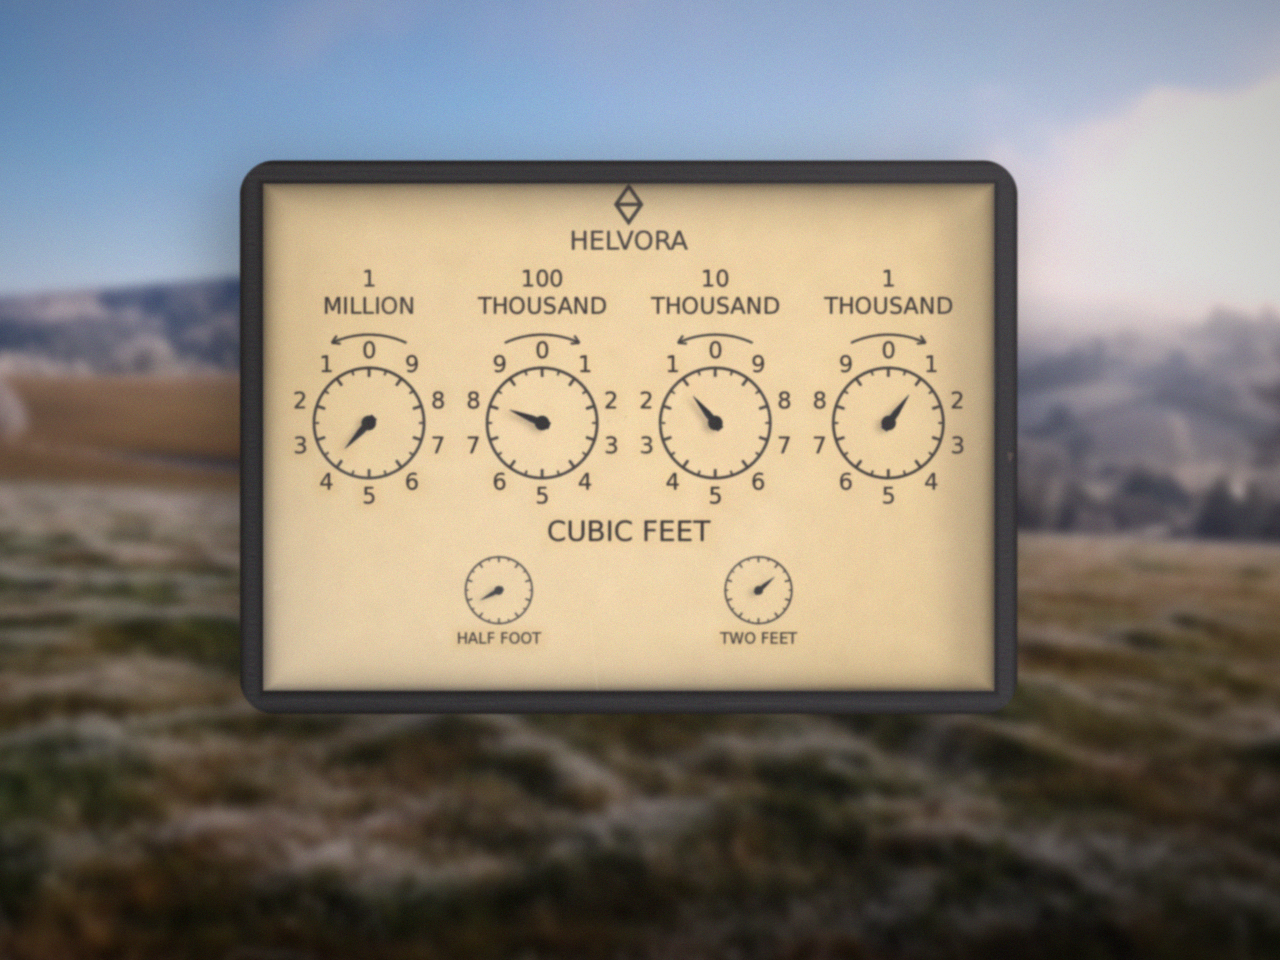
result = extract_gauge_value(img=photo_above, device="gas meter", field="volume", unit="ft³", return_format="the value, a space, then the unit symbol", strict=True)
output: 381100 ft³
